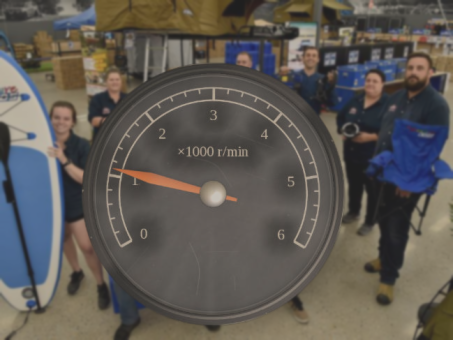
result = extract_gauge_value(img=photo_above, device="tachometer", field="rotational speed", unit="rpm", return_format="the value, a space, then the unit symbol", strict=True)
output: 1100 rpm
